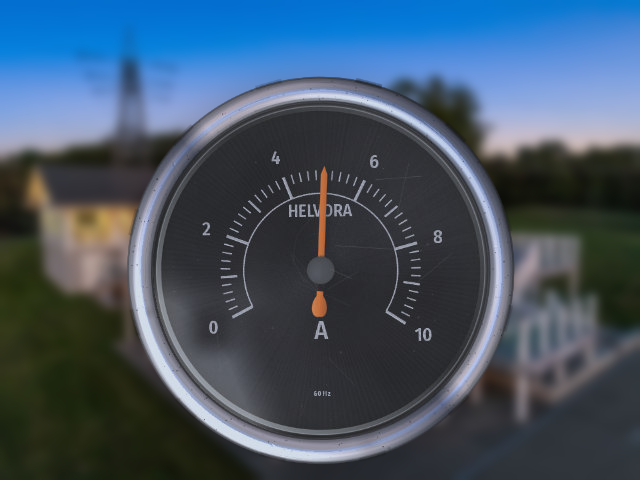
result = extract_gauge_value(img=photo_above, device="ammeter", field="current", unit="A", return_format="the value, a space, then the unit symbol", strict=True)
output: 5 A
